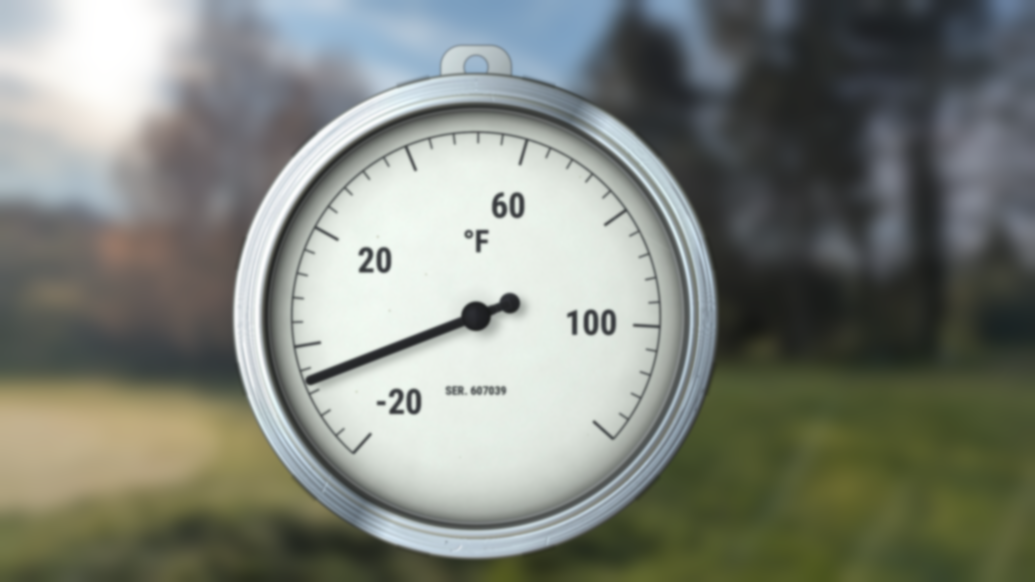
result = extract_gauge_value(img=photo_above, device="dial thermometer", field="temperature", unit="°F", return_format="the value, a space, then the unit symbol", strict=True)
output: -6 °F
